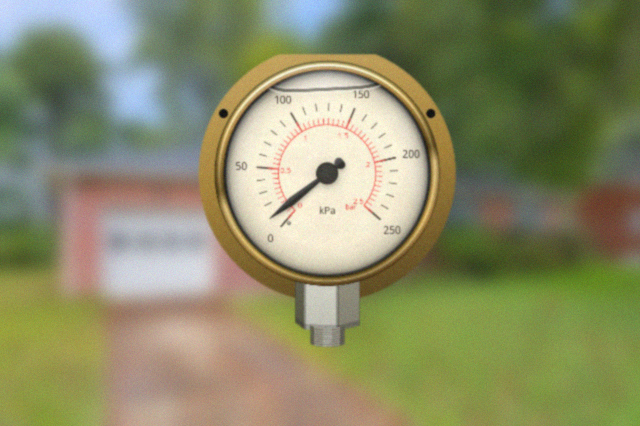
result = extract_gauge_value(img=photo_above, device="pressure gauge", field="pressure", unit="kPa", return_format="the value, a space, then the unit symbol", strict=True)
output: 10 kPa
